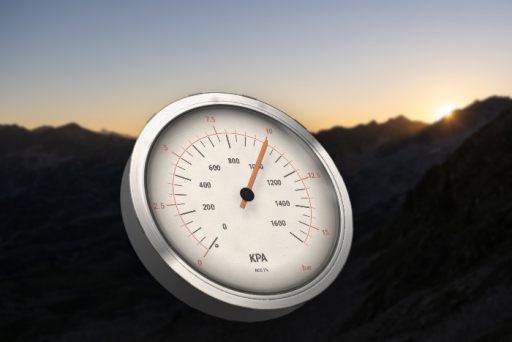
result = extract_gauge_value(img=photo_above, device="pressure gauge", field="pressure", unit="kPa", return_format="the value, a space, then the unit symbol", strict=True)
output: 1000 kPa
